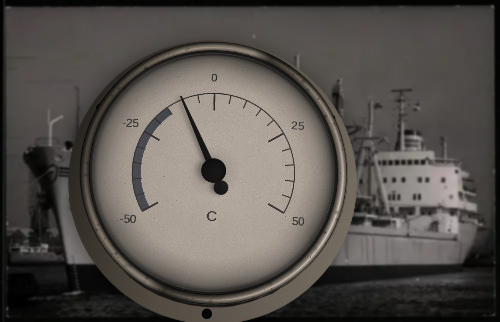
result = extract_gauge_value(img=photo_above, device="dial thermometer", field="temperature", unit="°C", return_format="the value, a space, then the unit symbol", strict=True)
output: -10 °C
